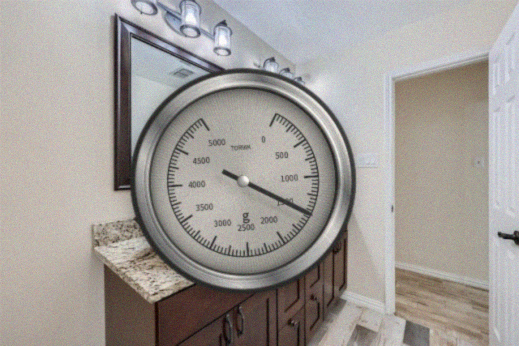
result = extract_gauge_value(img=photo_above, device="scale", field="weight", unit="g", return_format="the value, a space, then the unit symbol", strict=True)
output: 1500 g
